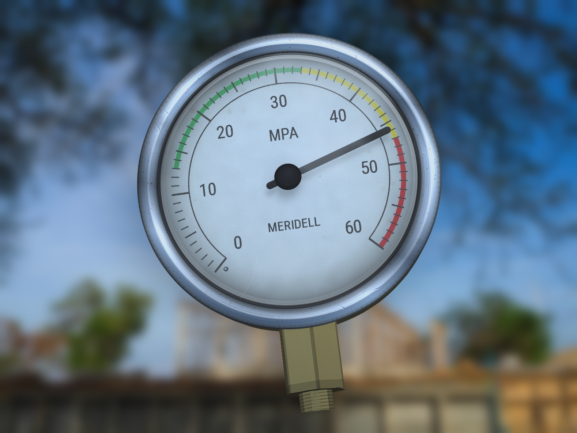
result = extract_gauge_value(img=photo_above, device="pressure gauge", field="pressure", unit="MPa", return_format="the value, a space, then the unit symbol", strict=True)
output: 46 MPa
